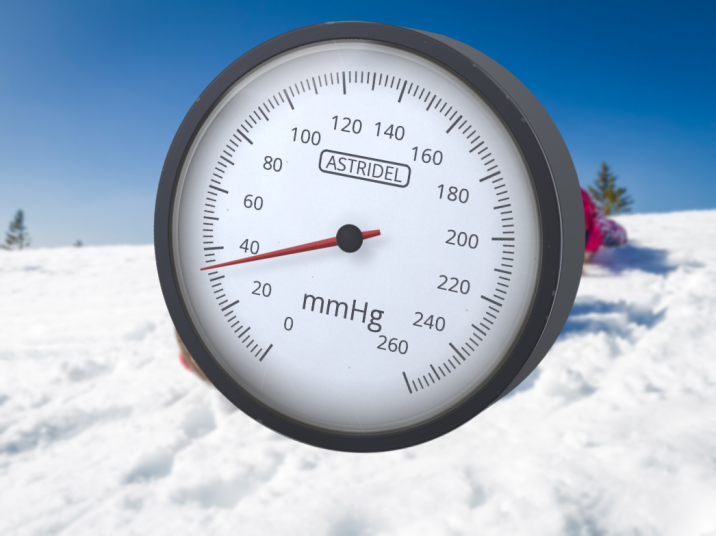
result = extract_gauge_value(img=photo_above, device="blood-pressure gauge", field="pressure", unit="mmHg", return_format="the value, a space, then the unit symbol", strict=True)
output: 34 mmHg
